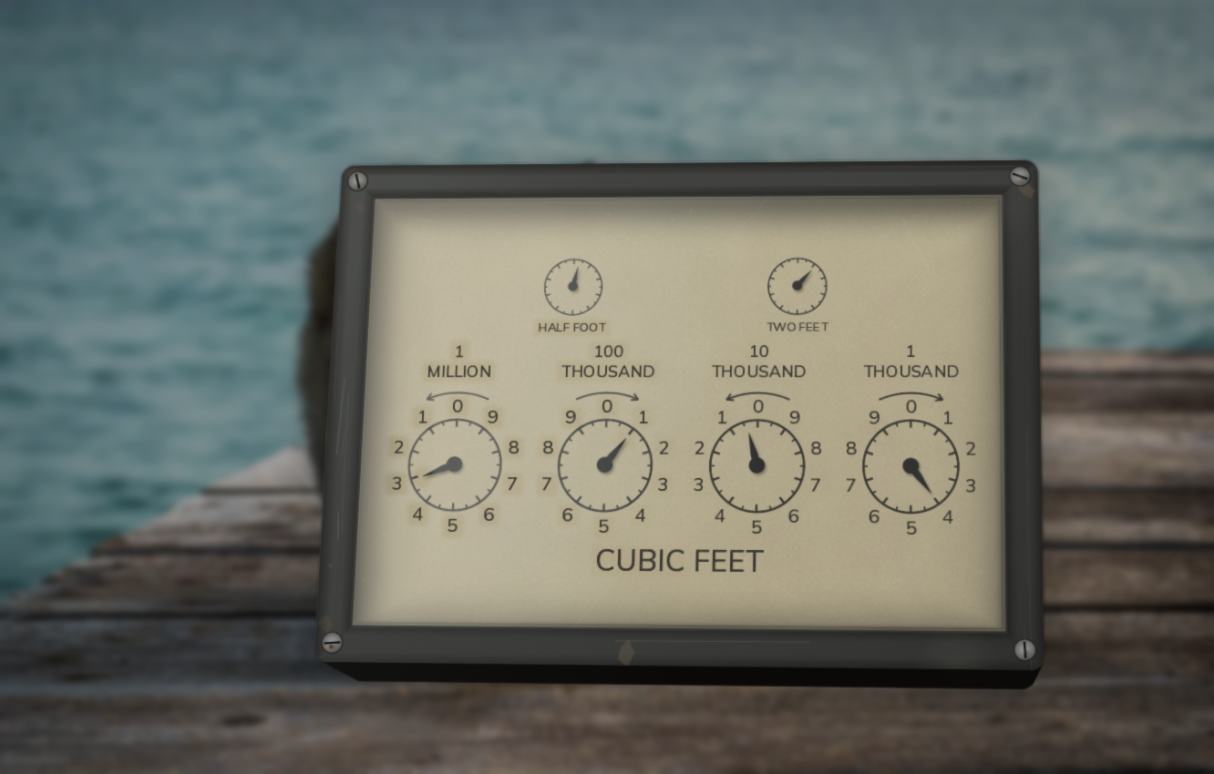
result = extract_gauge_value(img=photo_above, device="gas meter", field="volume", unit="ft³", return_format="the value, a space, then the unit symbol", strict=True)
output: 310400 ft³
